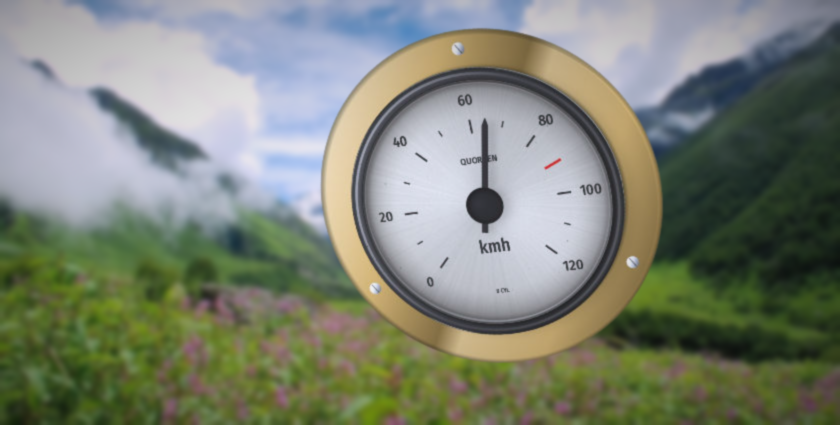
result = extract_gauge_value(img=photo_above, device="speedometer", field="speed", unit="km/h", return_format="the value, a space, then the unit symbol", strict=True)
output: 65 km/h
